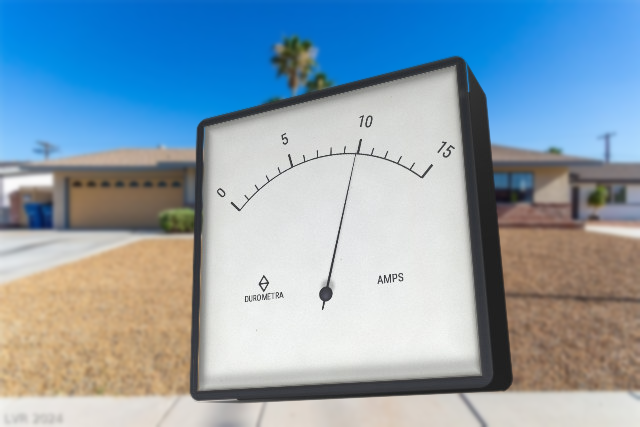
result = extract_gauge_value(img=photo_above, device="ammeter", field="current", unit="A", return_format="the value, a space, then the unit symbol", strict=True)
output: 10 A
